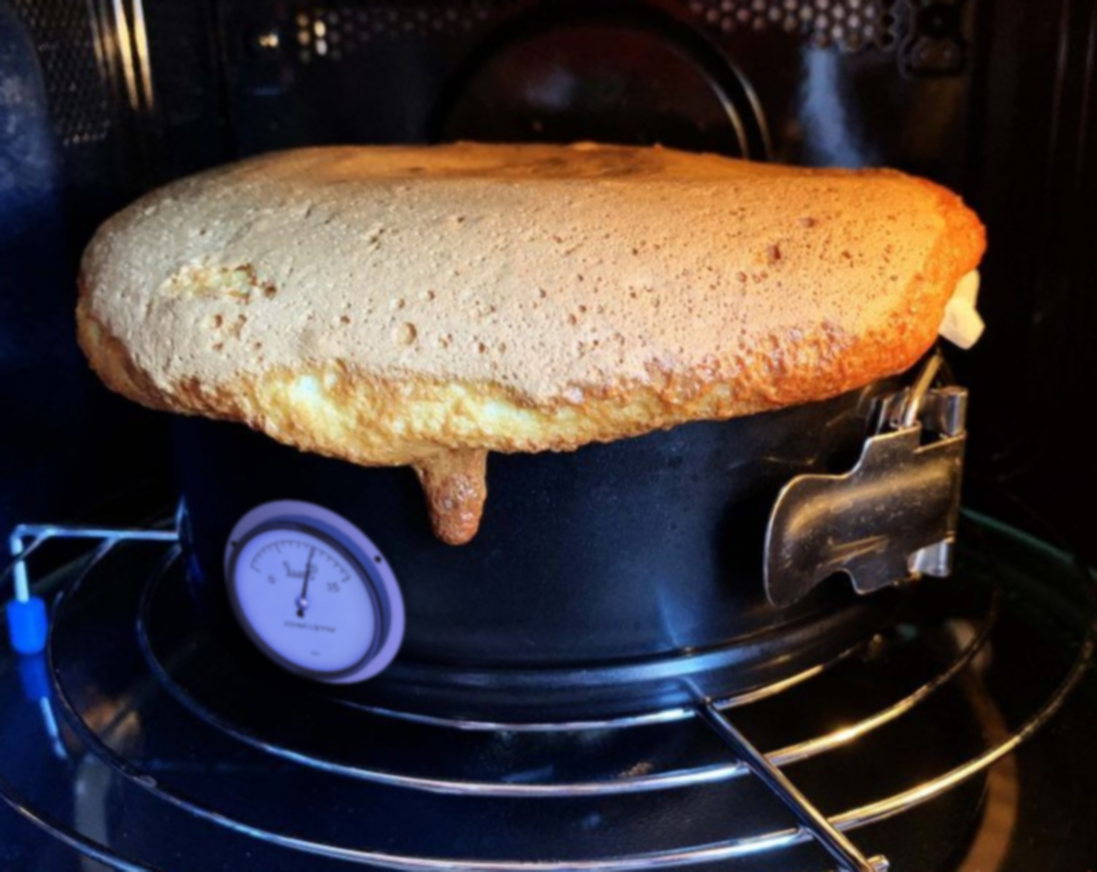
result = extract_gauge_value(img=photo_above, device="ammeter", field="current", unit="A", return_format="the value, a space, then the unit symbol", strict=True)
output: 10 A
